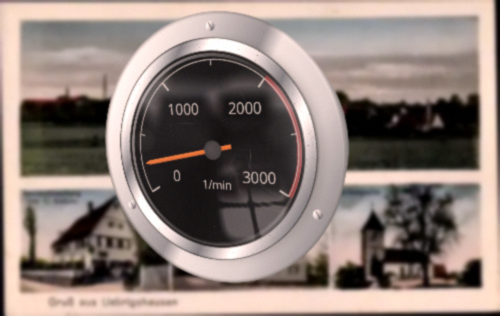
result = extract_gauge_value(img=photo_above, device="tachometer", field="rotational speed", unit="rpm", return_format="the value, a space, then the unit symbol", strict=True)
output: 250 rpm
